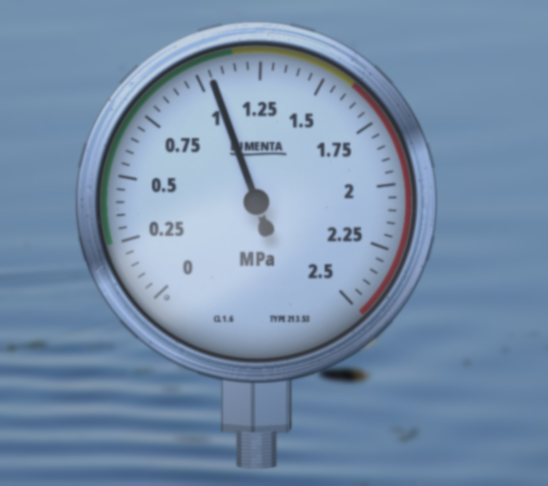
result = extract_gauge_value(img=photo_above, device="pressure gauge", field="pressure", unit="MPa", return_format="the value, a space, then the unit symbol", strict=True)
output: 1.05 MPa
